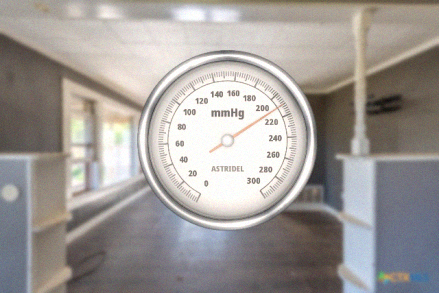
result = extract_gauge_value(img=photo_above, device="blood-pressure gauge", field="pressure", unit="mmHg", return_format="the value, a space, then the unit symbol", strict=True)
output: 210 mmHg
